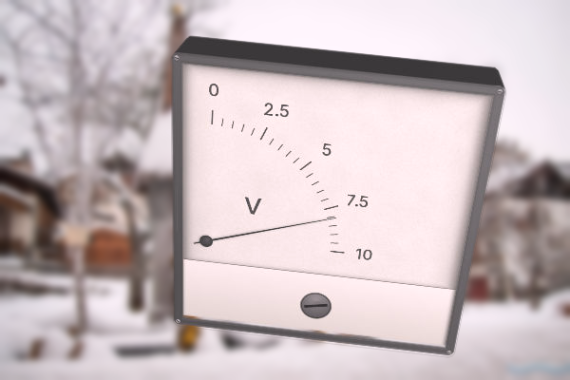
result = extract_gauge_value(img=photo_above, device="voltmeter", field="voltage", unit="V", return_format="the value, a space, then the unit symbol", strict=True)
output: 8 V
